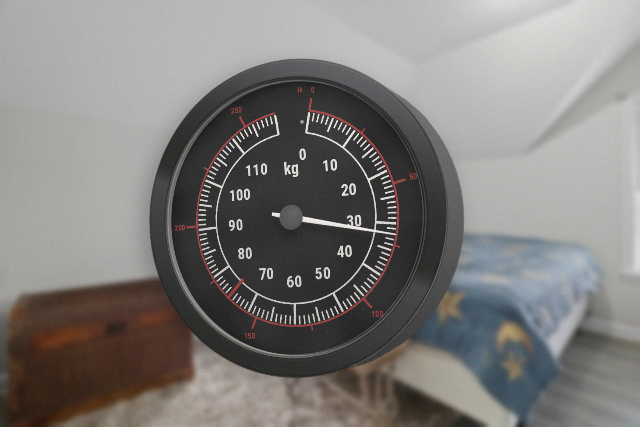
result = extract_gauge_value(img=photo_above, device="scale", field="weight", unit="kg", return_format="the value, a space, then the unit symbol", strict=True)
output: 32 kg
